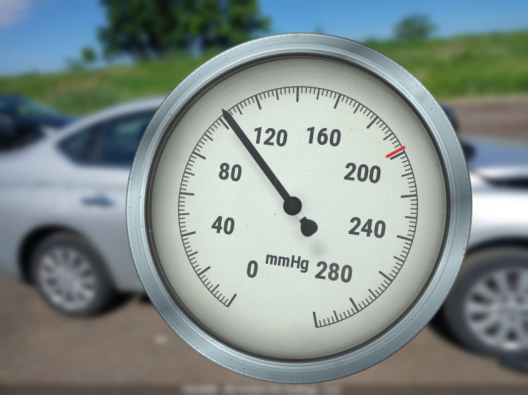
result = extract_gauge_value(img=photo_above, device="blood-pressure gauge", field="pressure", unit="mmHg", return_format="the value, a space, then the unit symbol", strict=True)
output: 104 mmHg
